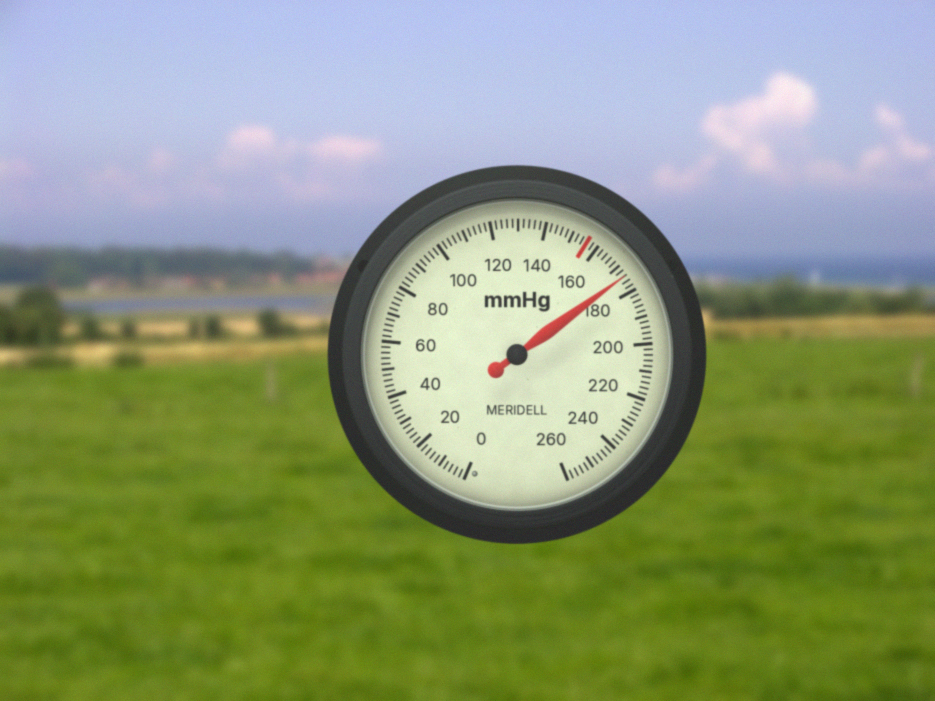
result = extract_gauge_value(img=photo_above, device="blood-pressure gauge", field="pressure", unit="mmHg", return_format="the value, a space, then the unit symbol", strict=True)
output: 174 mmHg
